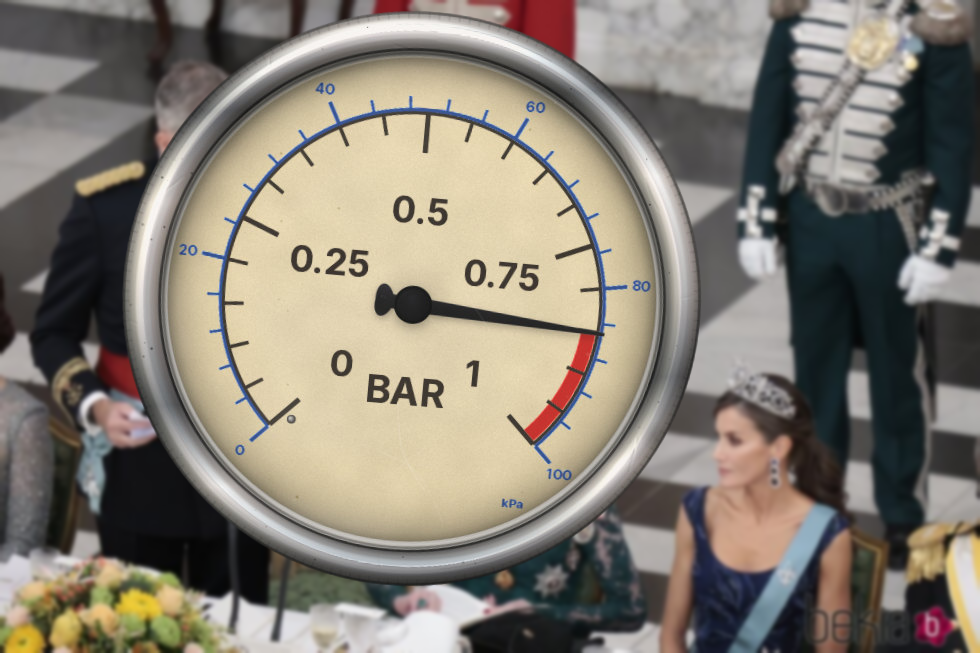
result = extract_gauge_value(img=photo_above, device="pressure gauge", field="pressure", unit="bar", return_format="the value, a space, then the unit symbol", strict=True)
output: 0.85 bar
